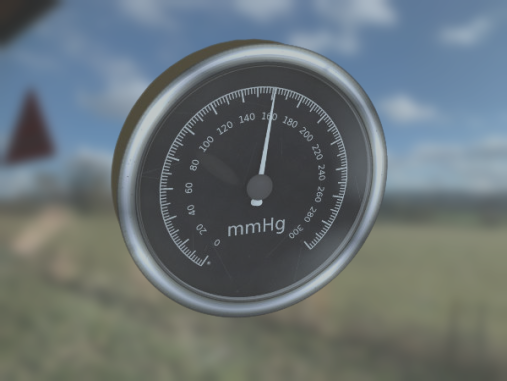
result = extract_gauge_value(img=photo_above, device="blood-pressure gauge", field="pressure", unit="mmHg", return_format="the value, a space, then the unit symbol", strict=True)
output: 160 mmHg
